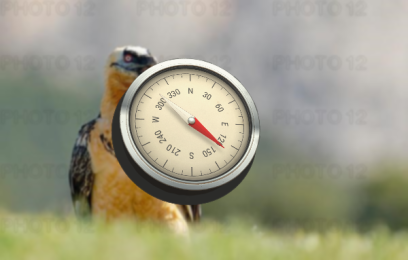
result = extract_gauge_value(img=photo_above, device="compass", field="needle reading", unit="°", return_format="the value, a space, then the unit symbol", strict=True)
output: 130 °
